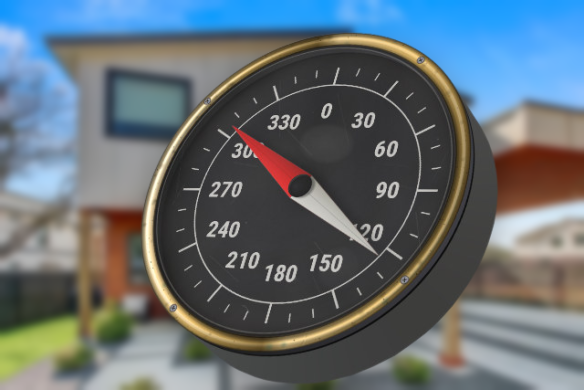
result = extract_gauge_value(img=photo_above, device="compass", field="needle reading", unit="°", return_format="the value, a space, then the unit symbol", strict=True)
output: 305 °
